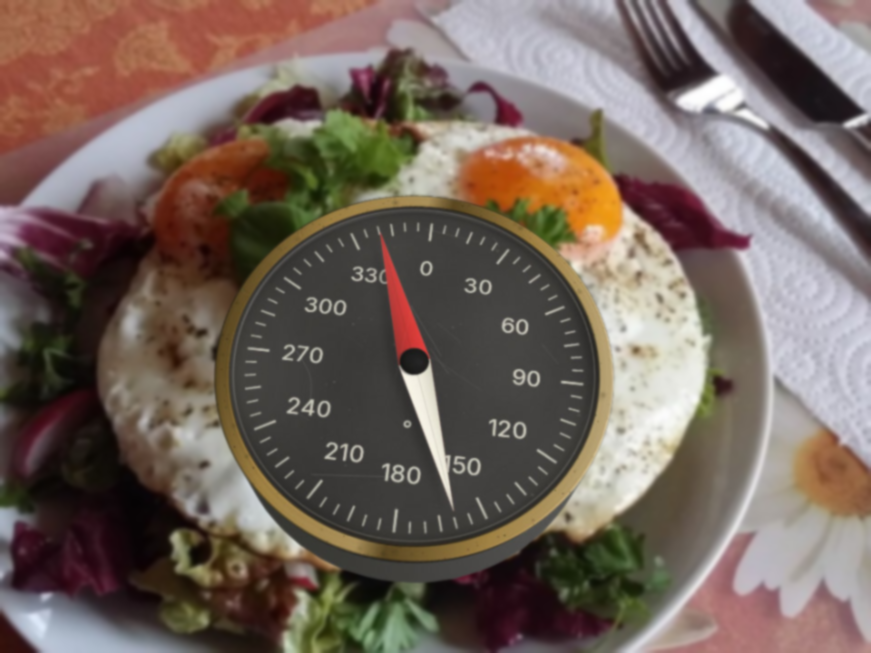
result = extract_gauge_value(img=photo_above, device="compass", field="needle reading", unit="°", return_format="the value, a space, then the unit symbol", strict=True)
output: 340 °
